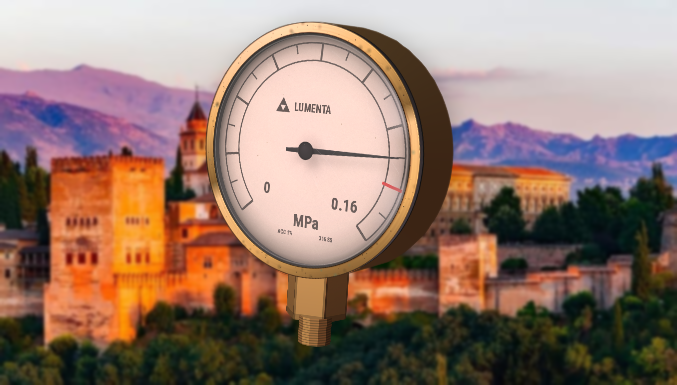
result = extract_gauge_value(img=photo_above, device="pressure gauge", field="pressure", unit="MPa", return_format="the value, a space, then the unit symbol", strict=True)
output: 0.13 MPa
